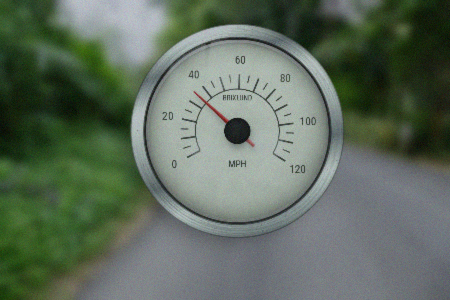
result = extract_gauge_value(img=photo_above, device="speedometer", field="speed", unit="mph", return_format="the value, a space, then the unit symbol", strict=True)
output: 35 mph
